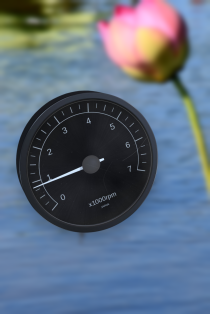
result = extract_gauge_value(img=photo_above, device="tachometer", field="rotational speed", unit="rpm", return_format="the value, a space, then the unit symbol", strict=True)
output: 875 rpm
